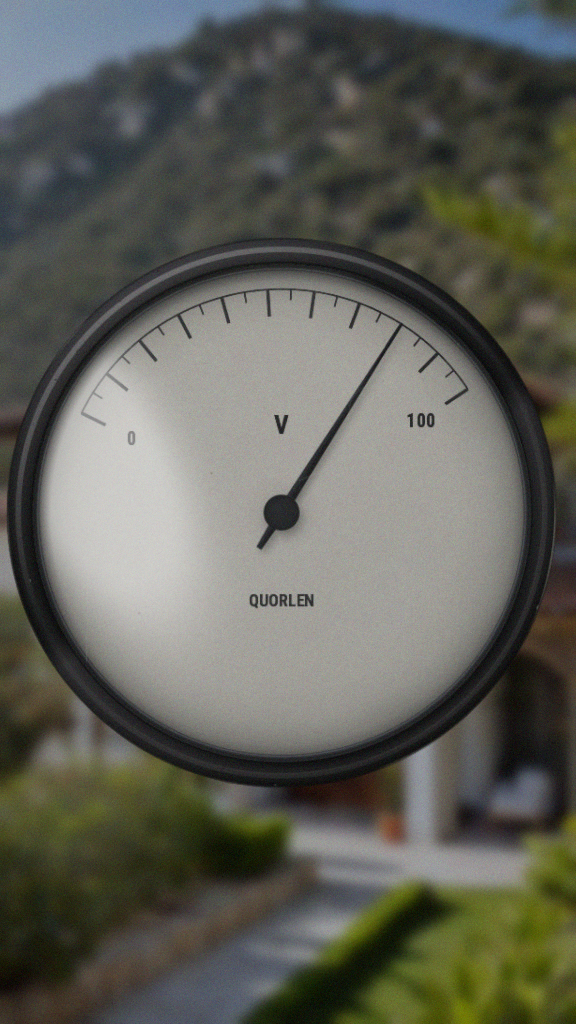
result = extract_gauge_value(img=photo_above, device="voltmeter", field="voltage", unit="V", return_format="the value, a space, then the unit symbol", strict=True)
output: 80 V
